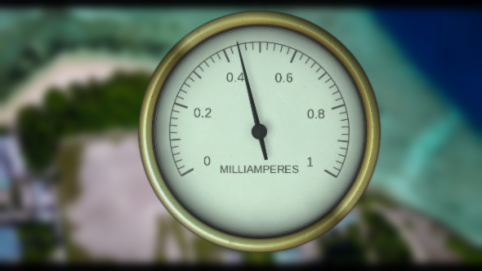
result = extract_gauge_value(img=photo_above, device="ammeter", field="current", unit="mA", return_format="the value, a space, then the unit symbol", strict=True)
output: 0.44 mA
